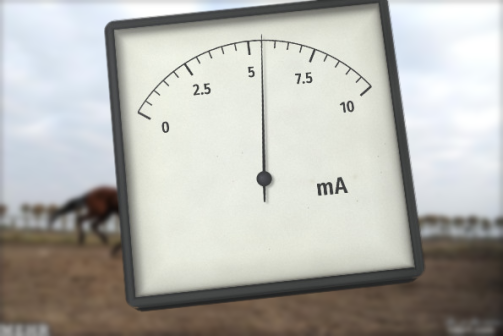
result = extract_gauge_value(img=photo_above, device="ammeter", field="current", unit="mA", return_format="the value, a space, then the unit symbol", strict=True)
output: 5.5 mA
